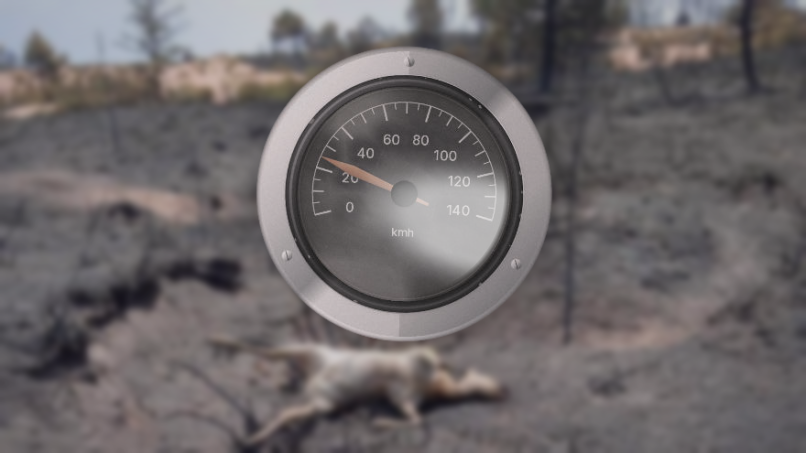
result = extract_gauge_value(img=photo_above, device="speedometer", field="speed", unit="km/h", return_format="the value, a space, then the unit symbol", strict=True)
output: 25 km/h
